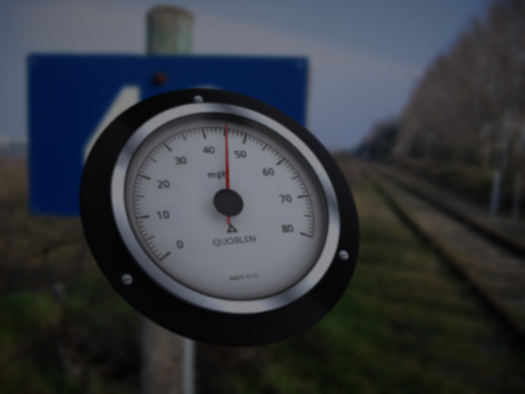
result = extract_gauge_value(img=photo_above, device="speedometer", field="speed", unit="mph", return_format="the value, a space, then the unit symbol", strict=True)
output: 45 mph
